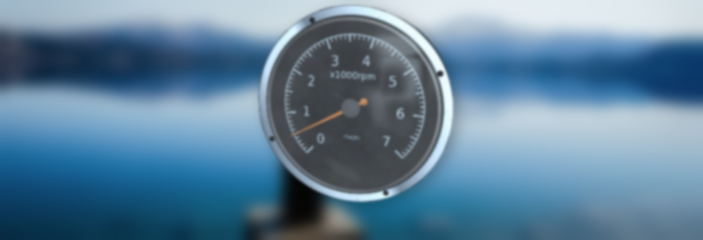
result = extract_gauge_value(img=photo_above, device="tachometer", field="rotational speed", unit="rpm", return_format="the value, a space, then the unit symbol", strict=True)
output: 500 rpm
